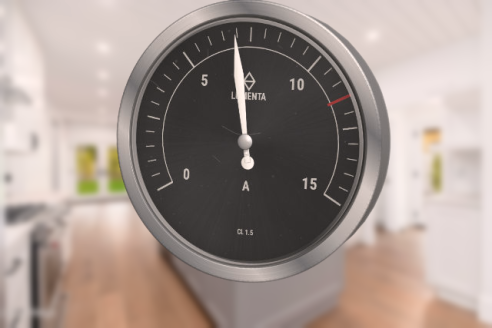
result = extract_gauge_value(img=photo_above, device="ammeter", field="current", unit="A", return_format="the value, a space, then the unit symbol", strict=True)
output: 7 A
